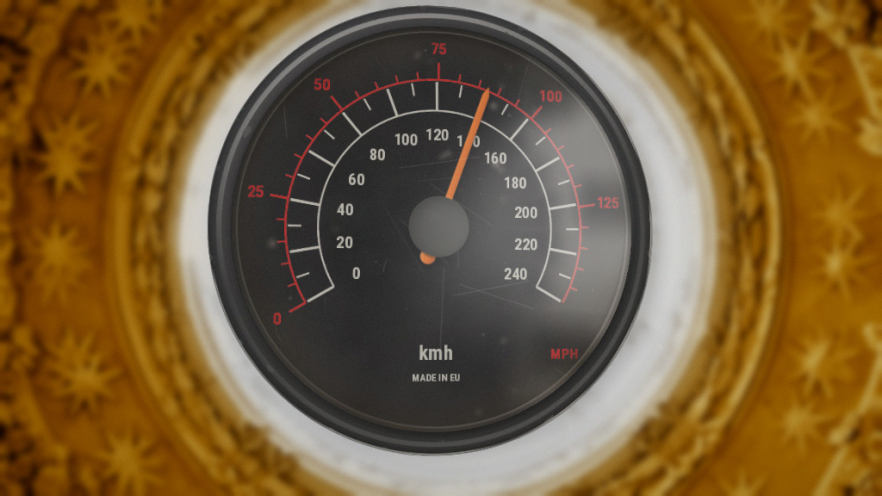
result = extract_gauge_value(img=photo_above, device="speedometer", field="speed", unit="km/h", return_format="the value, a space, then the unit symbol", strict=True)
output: 140 km/h
